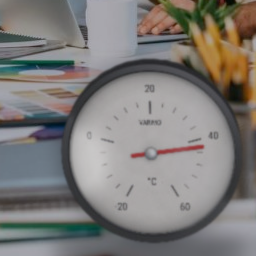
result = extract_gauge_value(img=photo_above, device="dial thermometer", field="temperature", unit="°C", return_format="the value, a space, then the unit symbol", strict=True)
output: 42 °C
